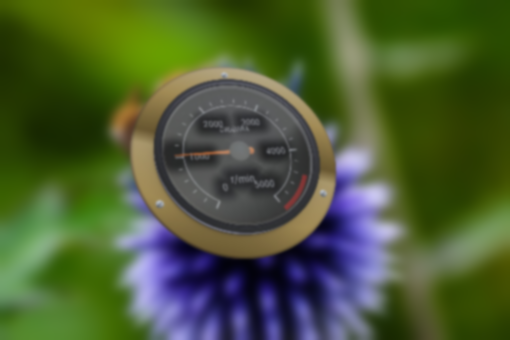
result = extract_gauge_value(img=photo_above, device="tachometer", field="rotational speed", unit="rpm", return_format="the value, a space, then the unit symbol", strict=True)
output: 1000 rpm
